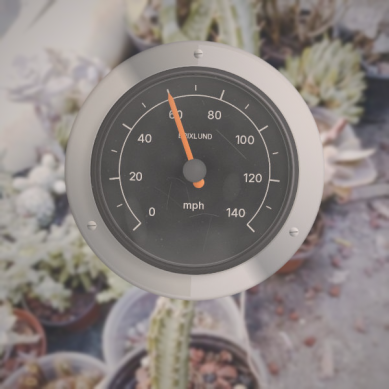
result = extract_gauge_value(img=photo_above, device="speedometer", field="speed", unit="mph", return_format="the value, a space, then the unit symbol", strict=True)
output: 60 mph
